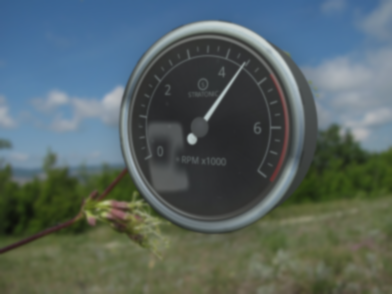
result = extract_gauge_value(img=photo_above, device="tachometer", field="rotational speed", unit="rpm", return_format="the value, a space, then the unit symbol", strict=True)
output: 4500 rpm
